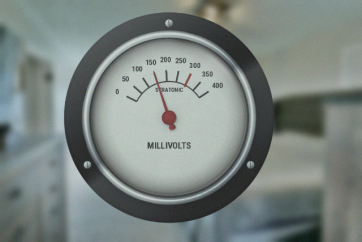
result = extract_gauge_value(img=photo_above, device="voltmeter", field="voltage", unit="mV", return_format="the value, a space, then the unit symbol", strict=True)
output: 150 mV
